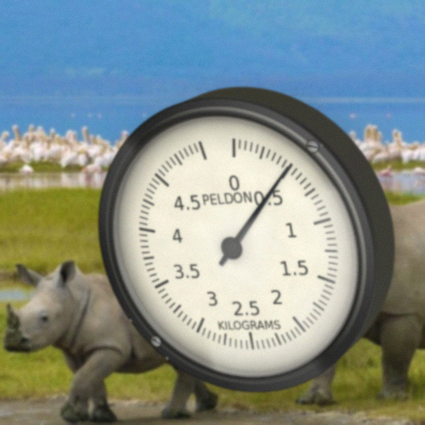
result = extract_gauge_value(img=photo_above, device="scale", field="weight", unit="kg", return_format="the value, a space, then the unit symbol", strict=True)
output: 0.5 kg
